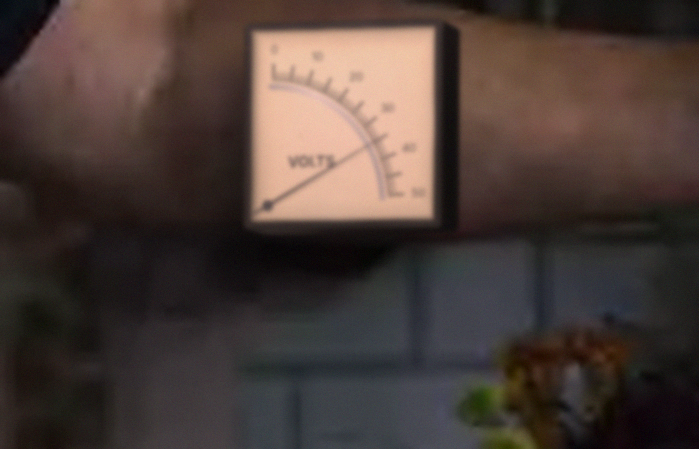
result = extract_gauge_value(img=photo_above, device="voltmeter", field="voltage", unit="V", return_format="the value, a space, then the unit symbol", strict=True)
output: 35 V
